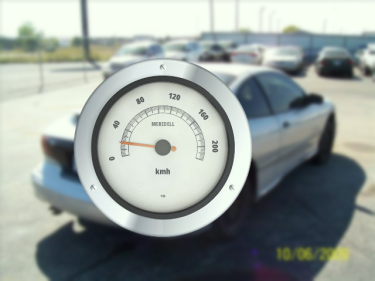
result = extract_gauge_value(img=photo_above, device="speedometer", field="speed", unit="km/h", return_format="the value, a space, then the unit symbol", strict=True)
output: 20 km/h
